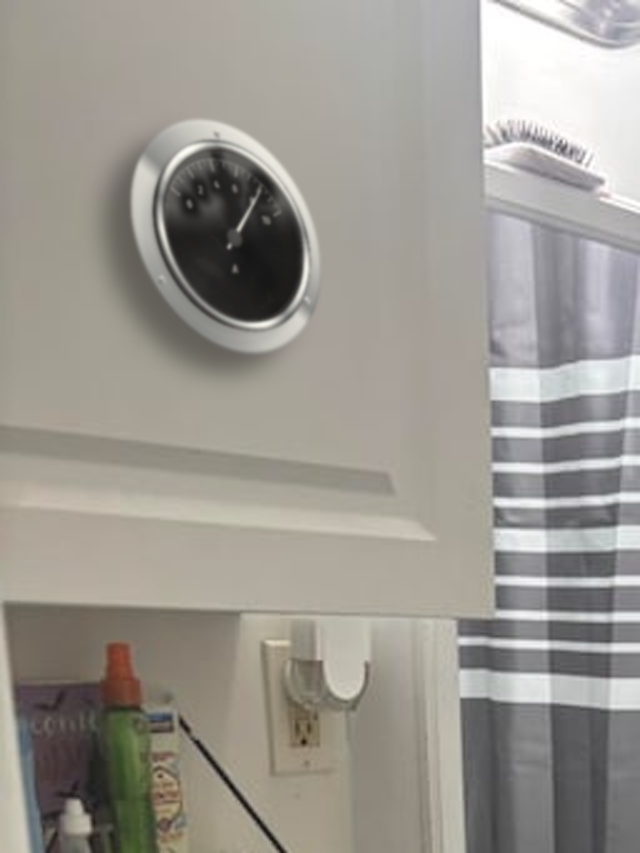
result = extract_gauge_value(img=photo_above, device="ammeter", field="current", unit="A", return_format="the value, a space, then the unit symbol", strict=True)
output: 8 A
